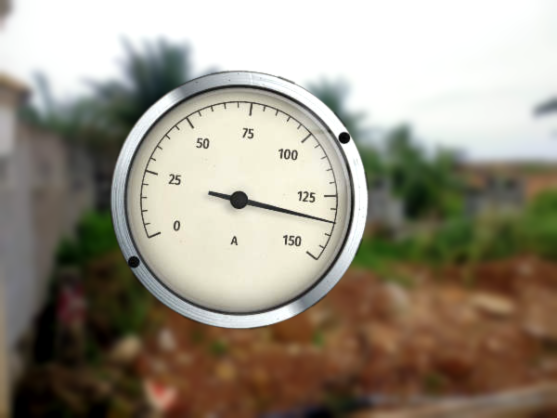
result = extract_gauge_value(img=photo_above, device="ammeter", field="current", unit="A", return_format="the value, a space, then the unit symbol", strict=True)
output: 135 A
